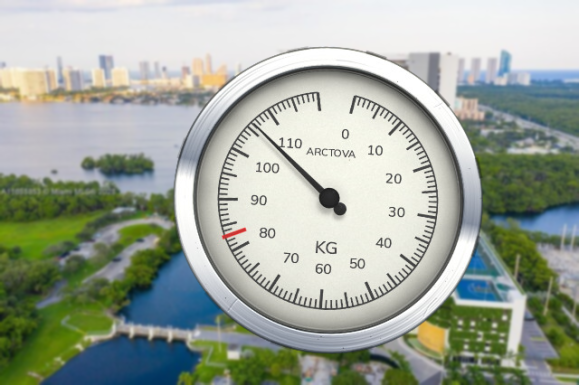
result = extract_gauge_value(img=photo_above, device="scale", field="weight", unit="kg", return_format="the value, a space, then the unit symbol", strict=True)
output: 106 kg
